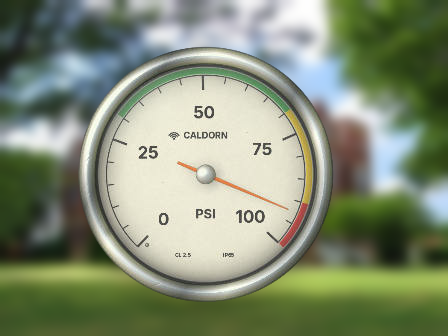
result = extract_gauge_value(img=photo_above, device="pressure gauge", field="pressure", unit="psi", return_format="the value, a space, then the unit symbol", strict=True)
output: 92.5 psi
